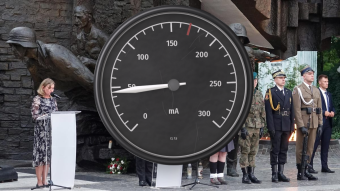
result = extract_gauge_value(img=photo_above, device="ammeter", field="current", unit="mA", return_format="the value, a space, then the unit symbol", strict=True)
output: 45 mA
